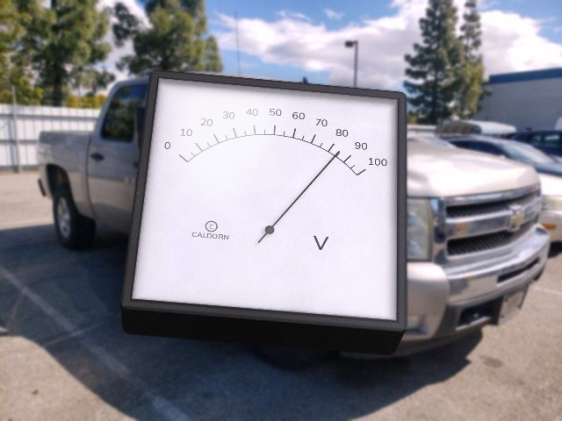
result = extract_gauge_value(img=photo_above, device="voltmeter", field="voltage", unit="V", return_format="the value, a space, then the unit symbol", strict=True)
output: 85 V
